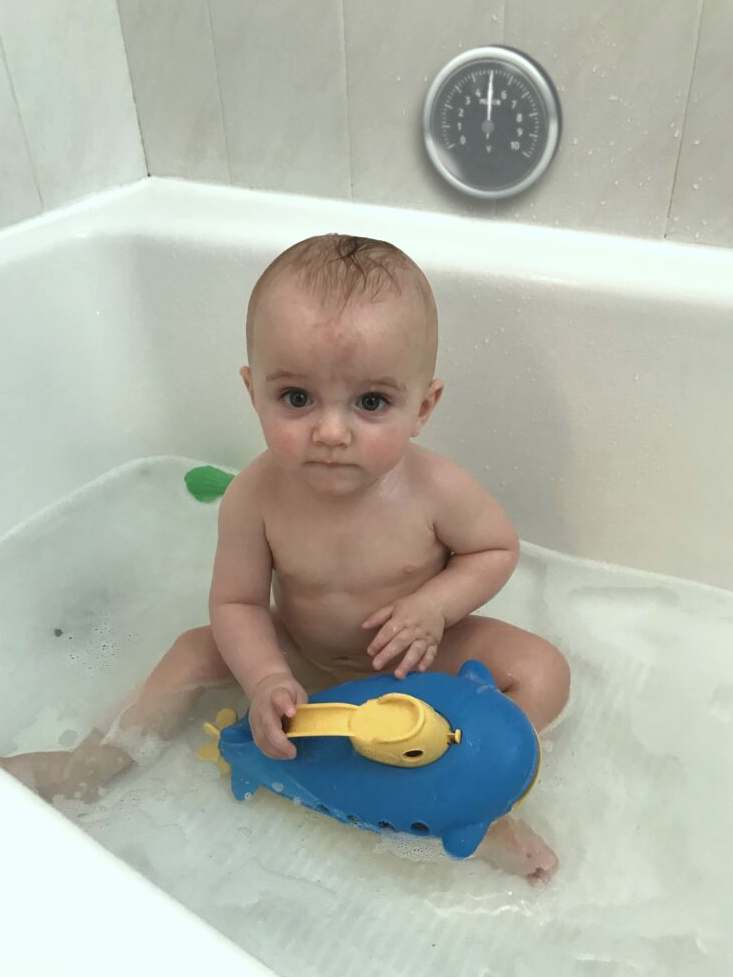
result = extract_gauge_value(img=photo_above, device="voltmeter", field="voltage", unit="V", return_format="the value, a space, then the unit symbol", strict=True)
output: 5 V
